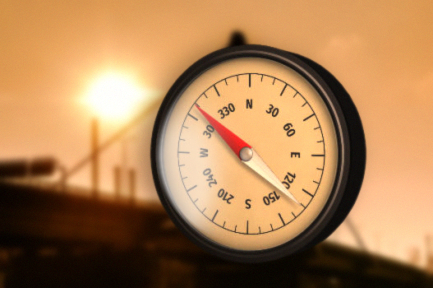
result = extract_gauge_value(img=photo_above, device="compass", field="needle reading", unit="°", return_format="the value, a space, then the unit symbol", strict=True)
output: 310 °
